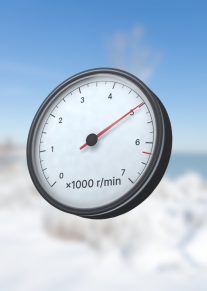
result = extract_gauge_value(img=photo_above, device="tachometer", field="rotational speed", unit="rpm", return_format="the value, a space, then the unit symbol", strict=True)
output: 5000 rpm
